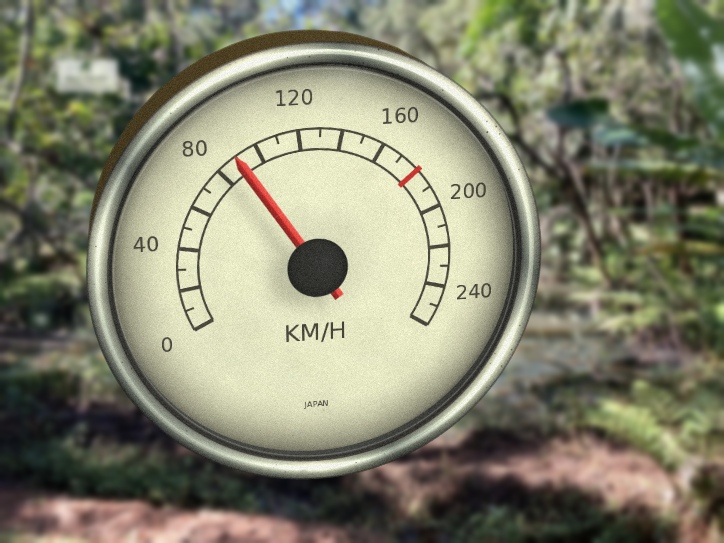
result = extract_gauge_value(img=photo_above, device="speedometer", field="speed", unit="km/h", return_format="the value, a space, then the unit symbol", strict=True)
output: 90 km/h
